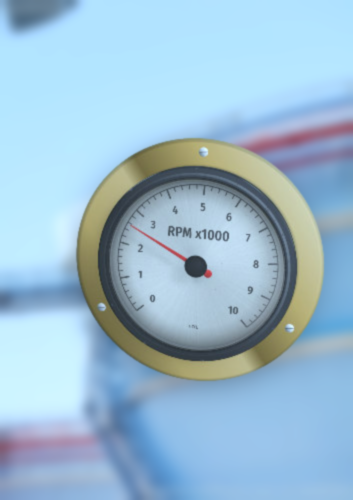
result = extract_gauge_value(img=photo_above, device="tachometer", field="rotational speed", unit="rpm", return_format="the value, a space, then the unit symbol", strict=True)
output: 2600 rpm
